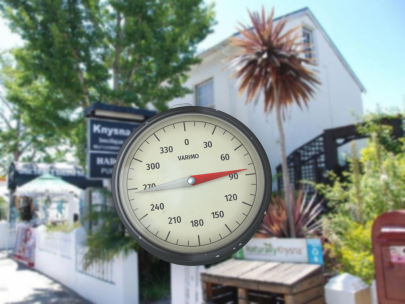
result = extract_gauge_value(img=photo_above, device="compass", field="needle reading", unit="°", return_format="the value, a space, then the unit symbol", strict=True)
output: 85 °
